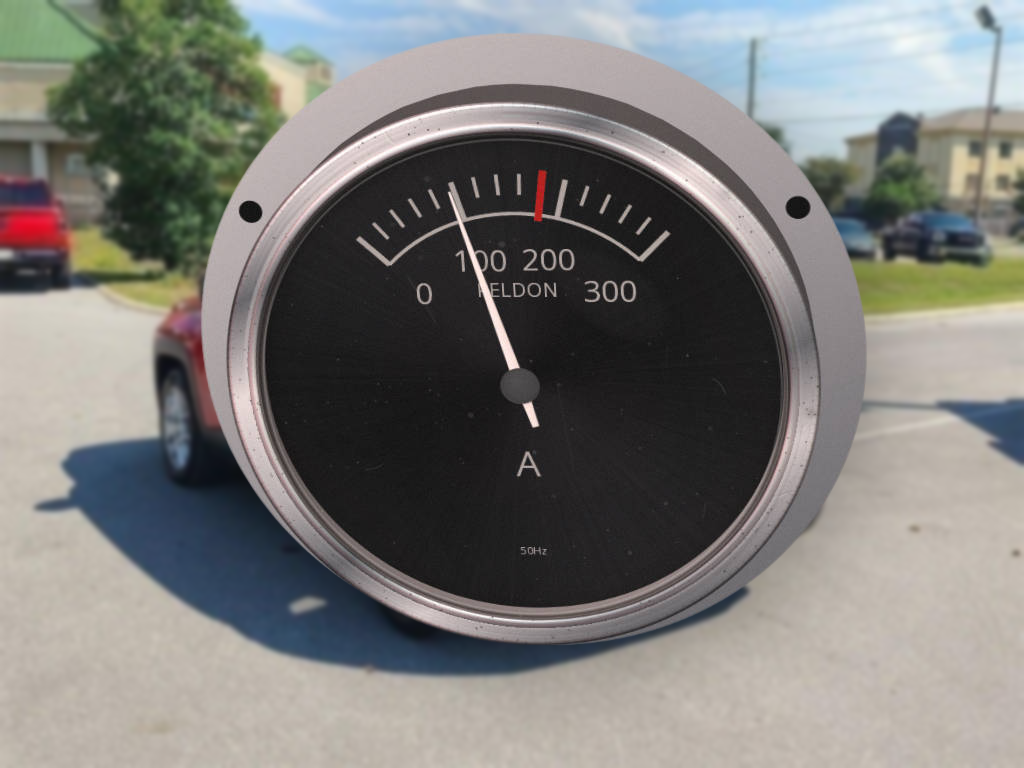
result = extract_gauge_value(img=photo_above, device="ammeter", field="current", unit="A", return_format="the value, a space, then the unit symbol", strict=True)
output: 100 A
